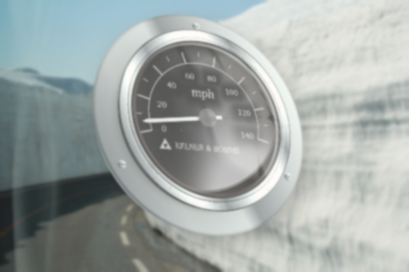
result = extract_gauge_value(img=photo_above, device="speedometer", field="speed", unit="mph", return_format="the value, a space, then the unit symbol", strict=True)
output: 5 mph
